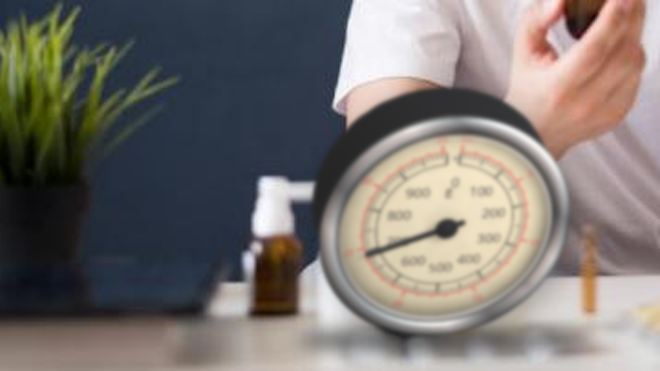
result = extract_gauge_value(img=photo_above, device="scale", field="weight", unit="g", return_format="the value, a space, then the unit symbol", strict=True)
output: 700 g
